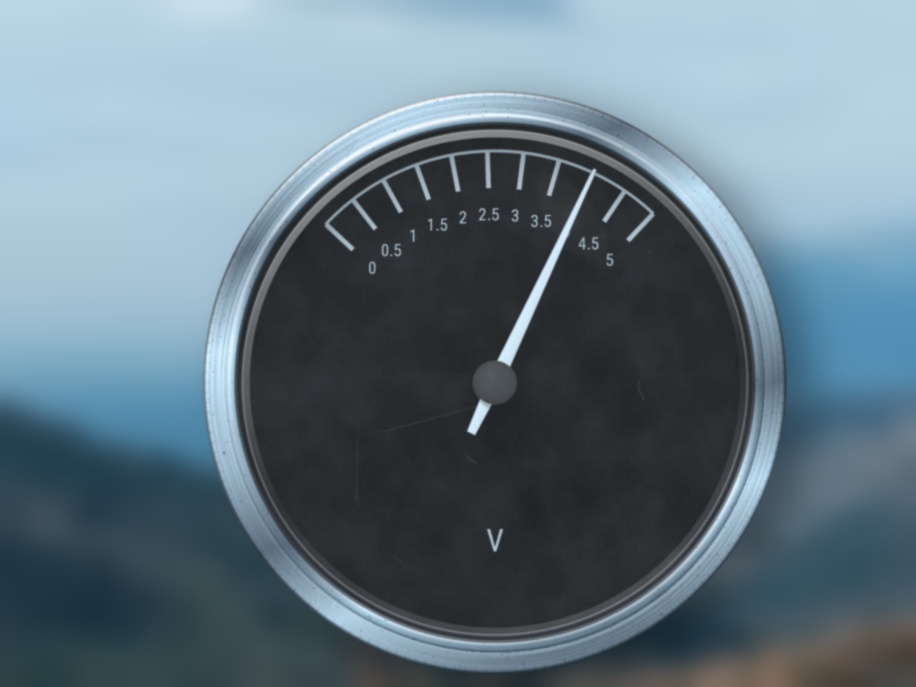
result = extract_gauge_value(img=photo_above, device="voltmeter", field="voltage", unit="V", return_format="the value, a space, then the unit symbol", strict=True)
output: 4 V
